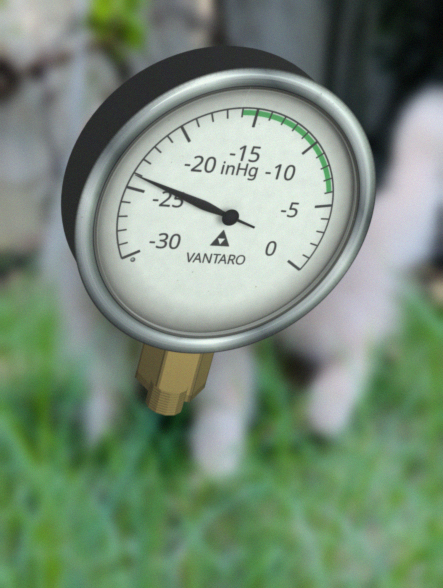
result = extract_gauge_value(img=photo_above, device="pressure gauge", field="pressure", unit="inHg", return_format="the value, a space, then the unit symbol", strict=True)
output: -24 inHg
